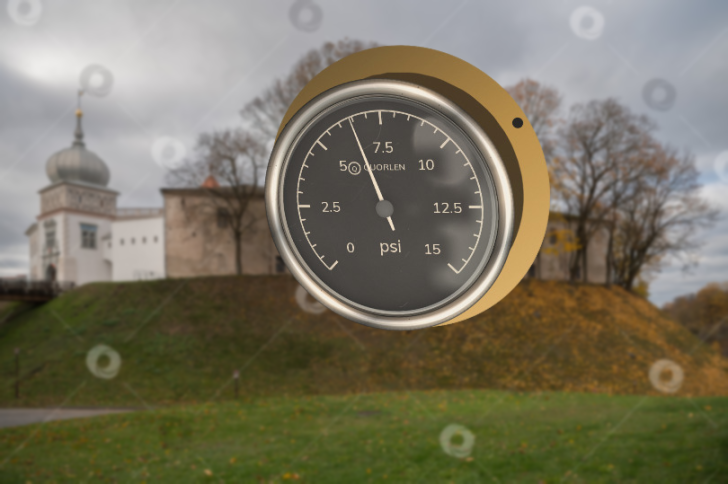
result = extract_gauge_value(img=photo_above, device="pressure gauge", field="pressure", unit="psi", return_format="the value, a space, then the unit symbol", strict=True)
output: 6.5 psi
